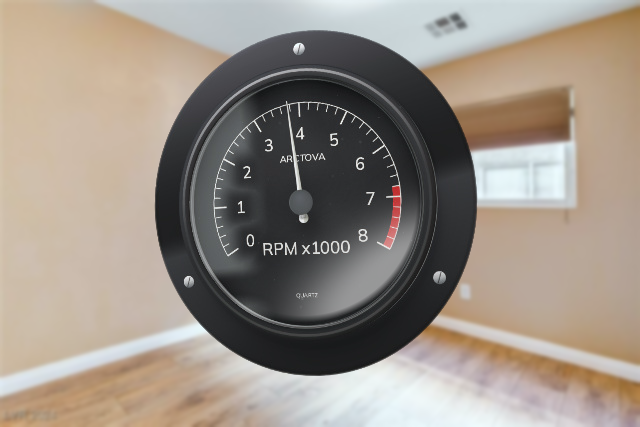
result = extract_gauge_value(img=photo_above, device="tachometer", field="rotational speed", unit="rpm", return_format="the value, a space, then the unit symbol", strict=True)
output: 3800 rpm
